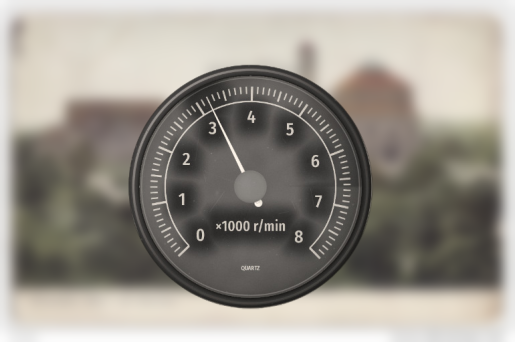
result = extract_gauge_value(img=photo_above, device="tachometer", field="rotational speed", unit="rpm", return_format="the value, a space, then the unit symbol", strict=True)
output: 3200 rpm
